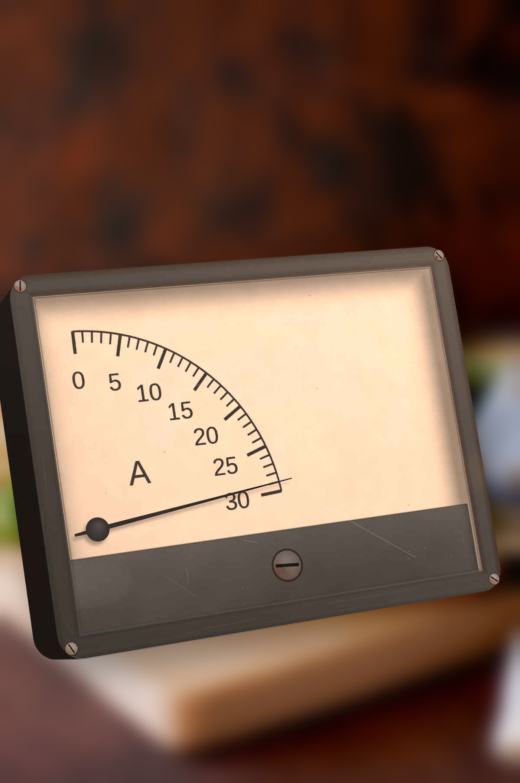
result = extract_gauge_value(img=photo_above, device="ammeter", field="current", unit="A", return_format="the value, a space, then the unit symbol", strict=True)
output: 29 A
